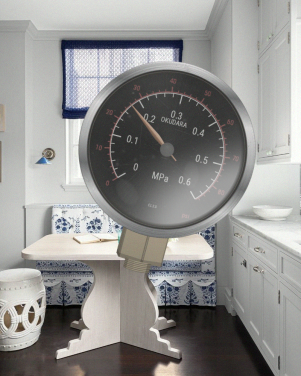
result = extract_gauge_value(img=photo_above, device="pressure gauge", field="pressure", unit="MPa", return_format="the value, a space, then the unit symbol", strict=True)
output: 0.18 MPa
